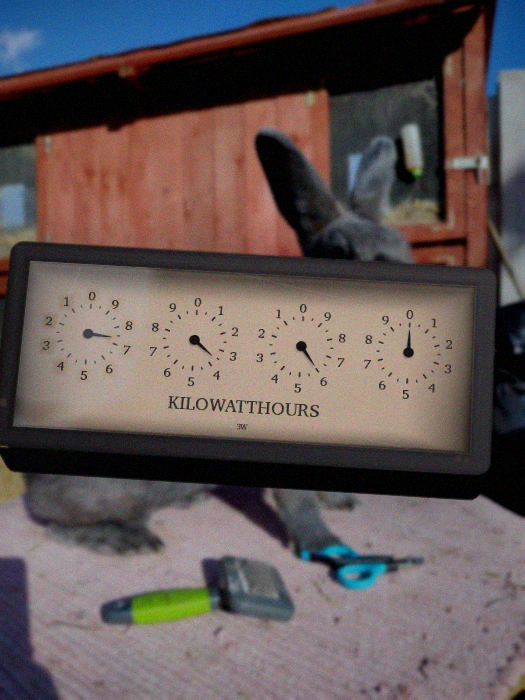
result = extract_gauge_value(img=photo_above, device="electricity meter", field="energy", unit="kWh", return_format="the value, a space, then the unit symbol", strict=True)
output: 7360 kWh
